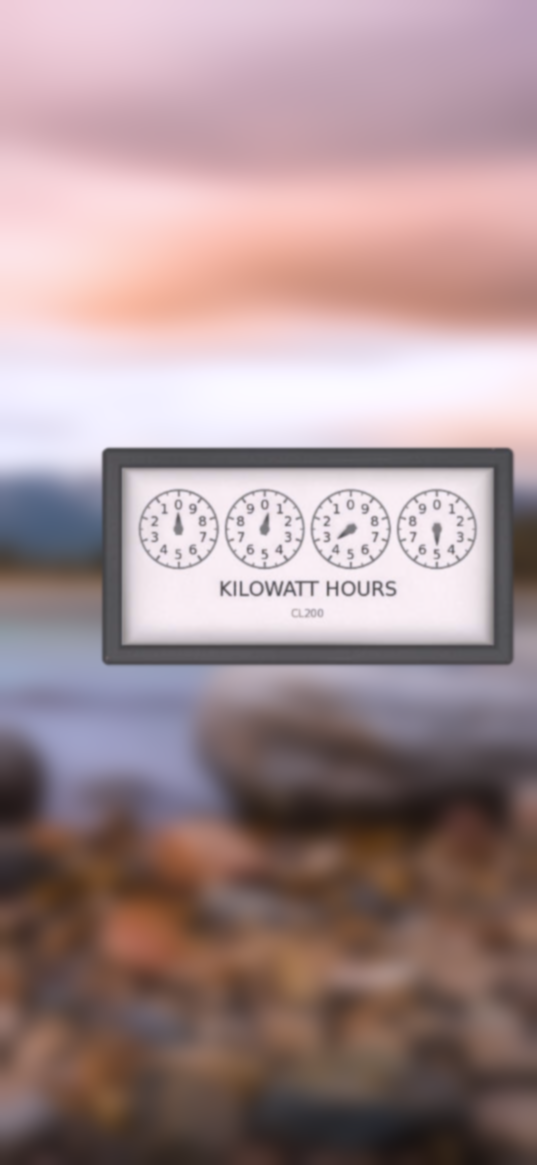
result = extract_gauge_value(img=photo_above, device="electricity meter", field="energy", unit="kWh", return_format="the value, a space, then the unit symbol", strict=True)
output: 35 kWh
